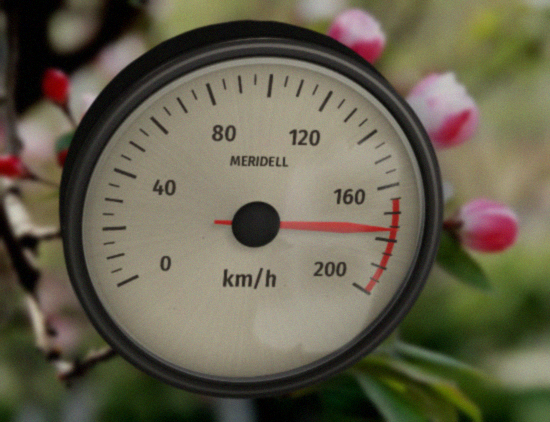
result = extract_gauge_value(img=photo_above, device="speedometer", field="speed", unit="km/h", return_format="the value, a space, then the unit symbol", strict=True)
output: 175 km/h
